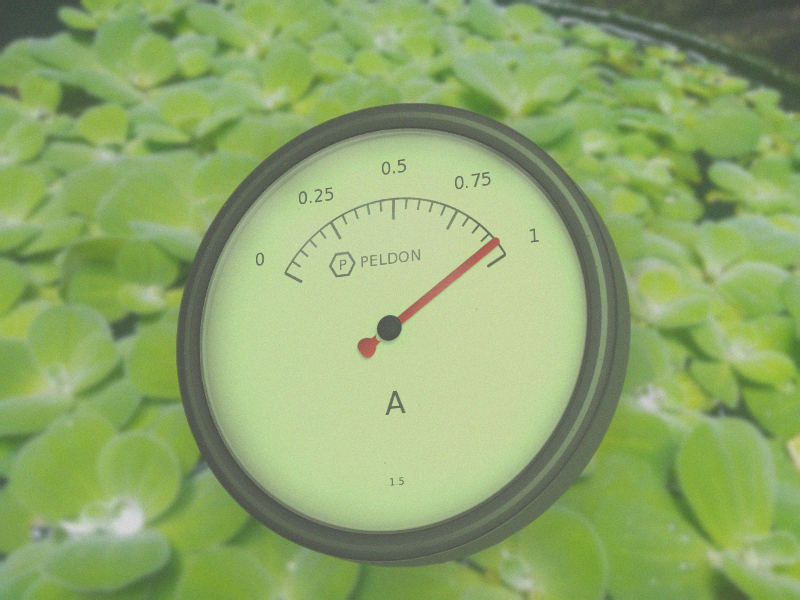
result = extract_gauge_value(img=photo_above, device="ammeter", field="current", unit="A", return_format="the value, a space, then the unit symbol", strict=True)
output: 0.95 A
